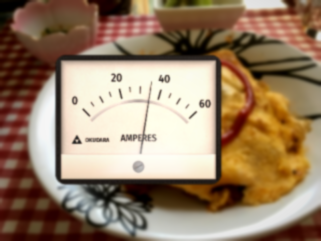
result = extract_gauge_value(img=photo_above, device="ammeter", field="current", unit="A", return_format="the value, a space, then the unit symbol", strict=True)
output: 35 A
